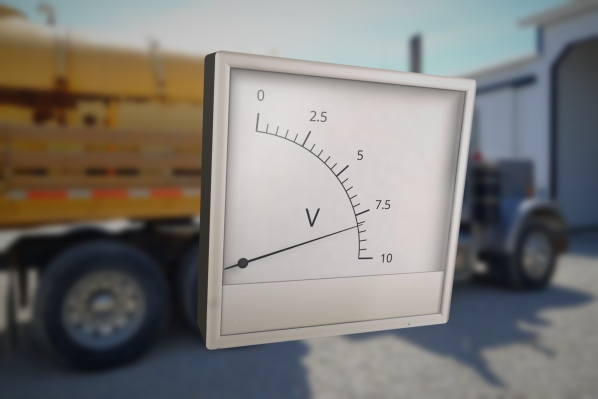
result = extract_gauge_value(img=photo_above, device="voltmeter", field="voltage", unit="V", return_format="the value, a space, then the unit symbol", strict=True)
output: 8 V
